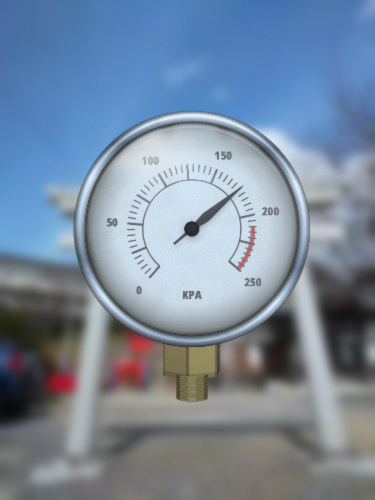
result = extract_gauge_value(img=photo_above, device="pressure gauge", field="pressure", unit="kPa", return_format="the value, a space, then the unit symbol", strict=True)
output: 175 kPa
